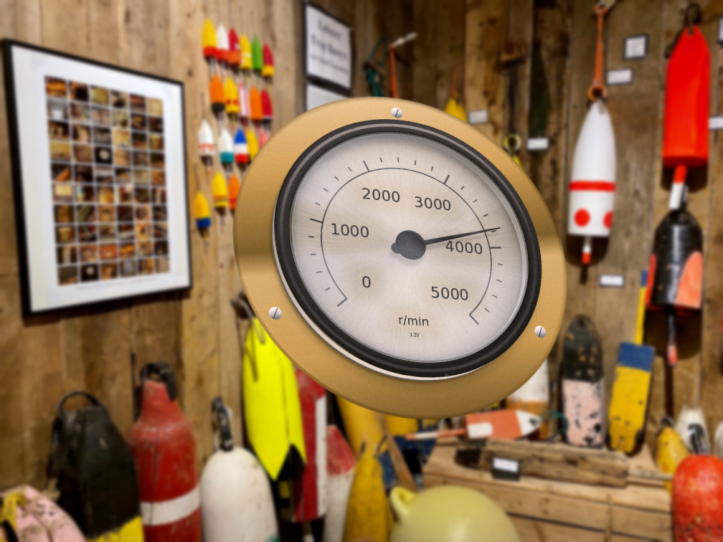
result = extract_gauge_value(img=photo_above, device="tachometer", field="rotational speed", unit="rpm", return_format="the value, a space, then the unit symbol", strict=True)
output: 3800 rpm
